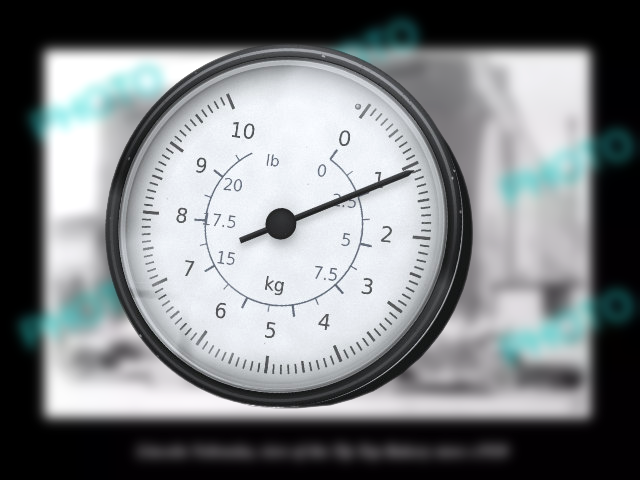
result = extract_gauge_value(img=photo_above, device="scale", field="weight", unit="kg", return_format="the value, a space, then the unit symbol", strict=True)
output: 1.1 kg
